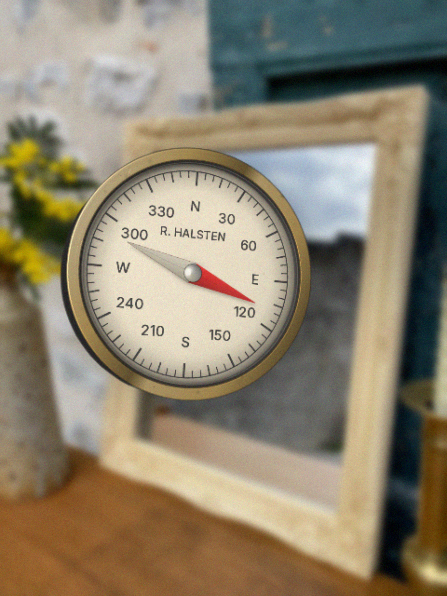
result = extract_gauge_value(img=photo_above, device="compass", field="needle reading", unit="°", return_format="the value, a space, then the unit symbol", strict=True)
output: 110 °
